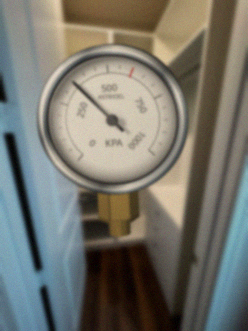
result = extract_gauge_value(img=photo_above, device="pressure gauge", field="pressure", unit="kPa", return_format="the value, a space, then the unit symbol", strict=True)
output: 350 kPa
